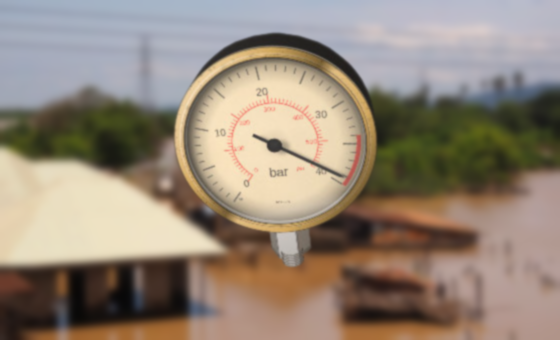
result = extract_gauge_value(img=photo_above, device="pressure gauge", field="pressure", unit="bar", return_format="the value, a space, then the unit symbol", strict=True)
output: 39 bar
